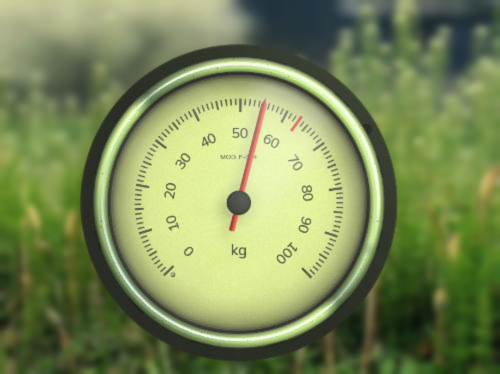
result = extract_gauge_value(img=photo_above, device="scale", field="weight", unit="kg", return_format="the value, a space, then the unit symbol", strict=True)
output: 55 kg
